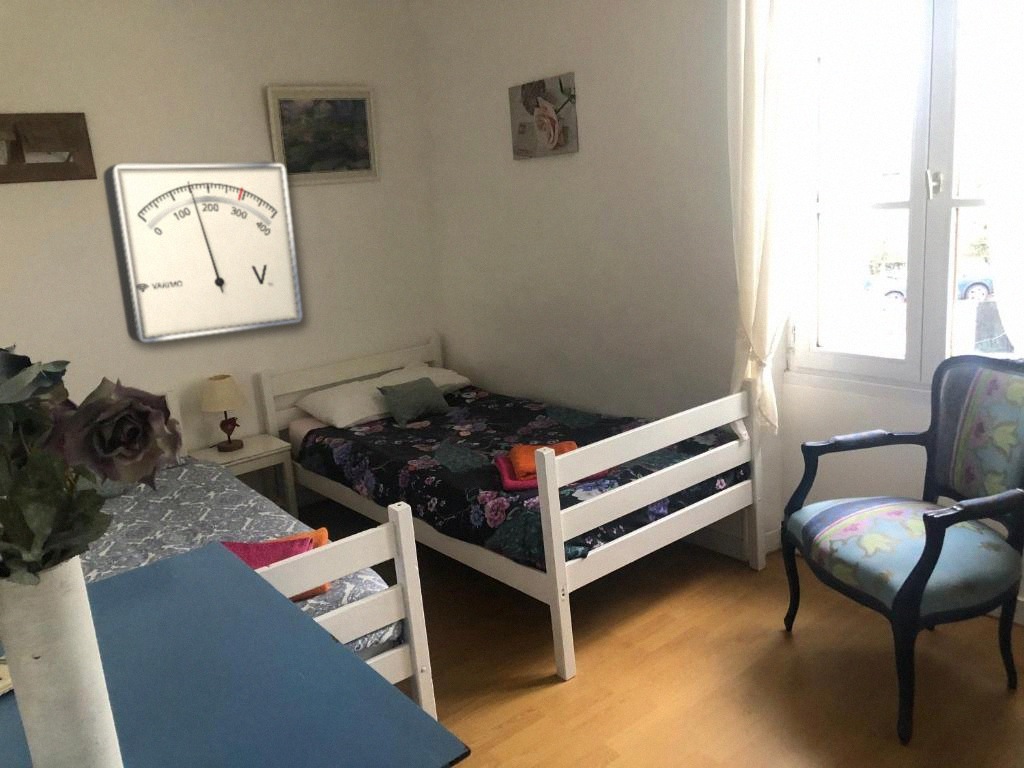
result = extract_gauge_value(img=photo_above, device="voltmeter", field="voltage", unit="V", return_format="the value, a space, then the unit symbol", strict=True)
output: 150 V
